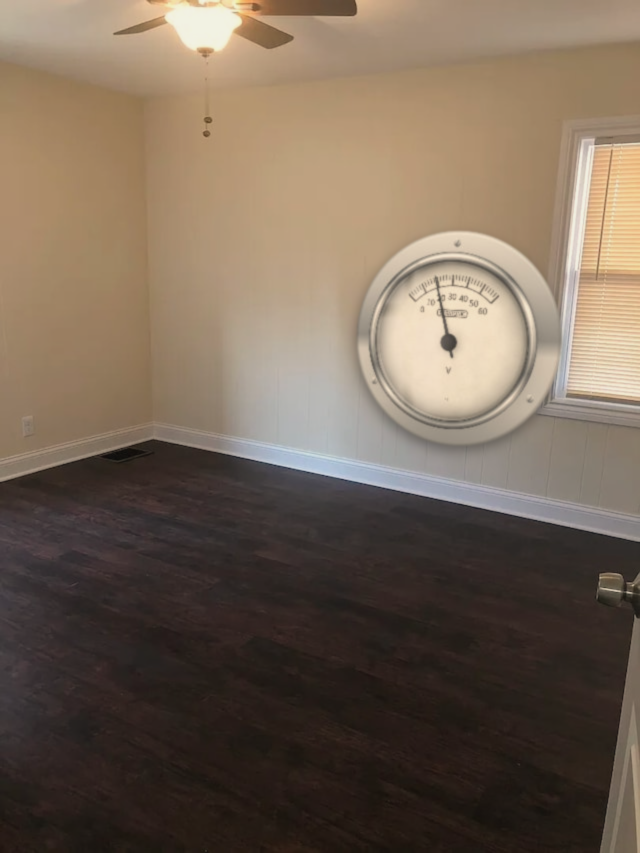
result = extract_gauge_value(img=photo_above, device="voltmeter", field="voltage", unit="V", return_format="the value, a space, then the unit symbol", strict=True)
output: 20 V
